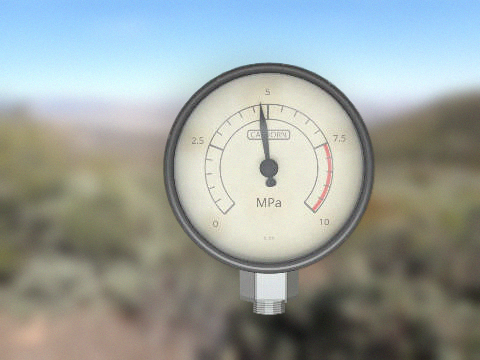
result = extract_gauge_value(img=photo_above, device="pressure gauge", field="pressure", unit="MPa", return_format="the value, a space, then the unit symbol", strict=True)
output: 4.75 MPa
